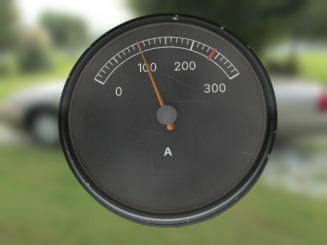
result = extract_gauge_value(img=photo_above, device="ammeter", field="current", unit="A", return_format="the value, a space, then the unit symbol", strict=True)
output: 100 A
